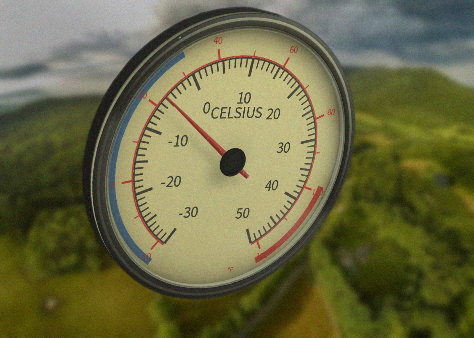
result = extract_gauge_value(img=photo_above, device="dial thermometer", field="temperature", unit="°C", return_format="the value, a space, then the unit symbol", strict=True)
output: -5 °C
